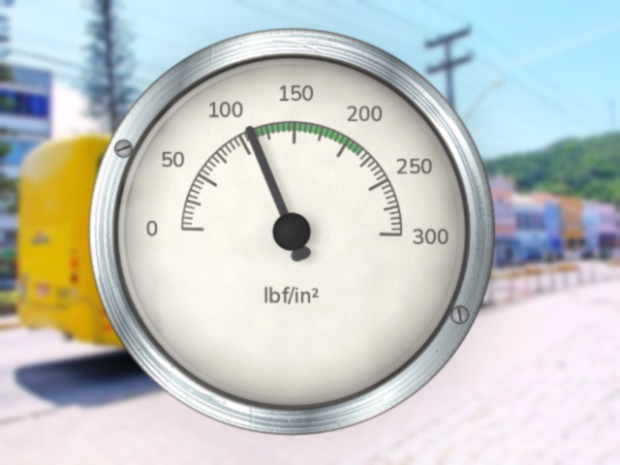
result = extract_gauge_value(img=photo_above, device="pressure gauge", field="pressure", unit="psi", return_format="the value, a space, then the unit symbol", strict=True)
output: 110 psi
